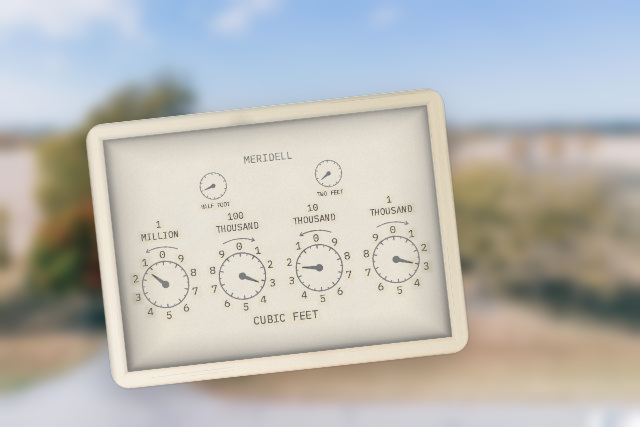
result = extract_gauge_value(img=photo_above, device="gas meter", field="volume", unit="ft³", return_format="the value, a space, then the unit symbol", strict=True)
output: 132300 ft³
